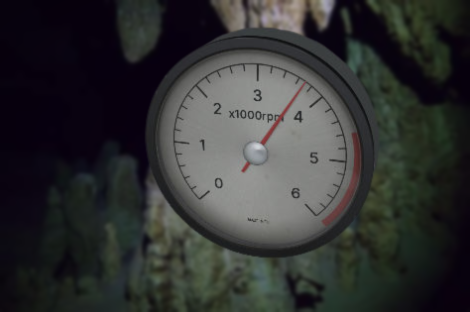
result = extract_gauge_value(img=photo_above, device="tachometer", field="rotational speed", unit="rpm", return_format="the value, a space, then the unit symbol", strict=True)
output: 3700 rpm
